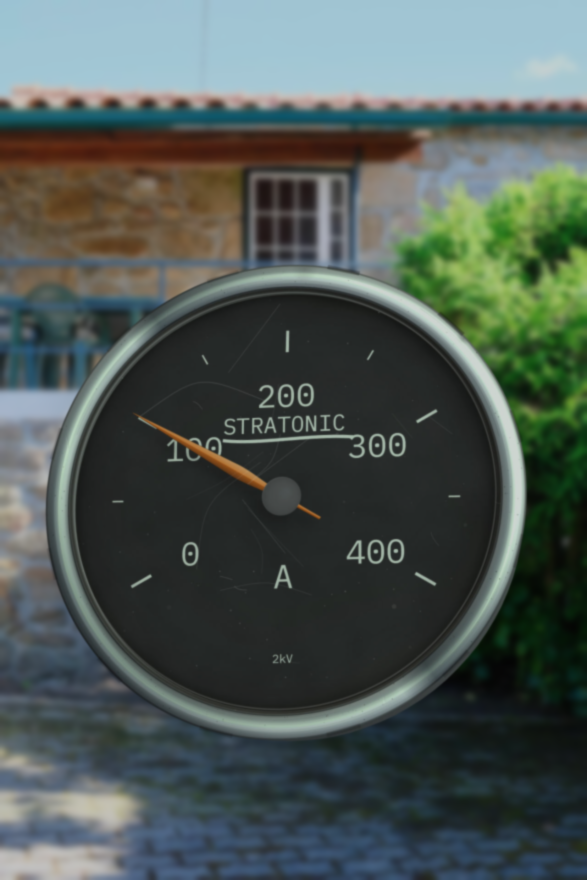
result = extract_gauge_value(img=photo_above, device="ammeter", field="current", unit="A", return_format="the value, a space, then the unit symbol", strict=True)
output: 100 A
